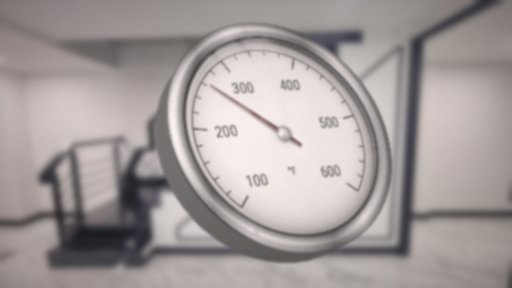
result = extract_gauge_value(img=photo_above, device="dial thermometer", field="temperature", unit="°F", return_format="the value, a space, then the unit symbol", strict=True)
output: 260 °F
